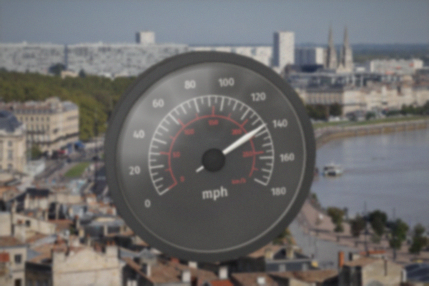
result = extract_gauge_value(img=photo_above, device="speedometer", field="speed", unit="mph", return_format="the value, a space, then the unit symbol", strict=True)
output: 135 mph
